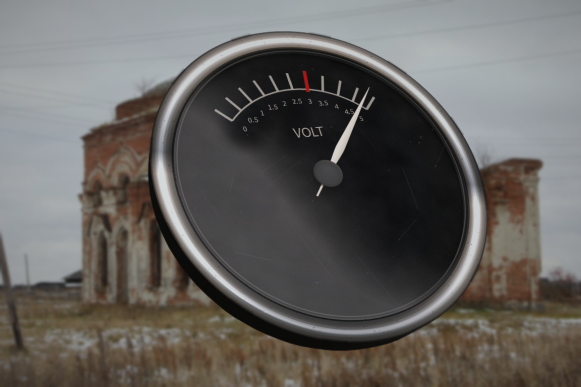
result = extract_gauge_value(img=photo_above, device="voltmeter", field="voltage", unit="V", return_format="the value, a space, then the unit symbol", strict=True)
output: 4.75 V
